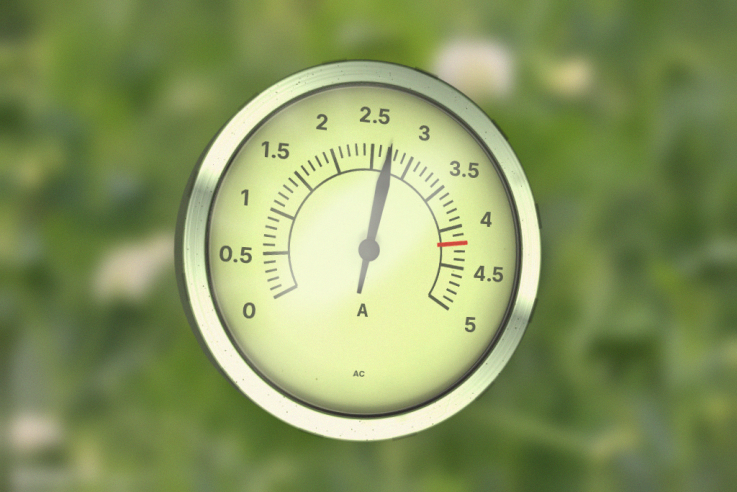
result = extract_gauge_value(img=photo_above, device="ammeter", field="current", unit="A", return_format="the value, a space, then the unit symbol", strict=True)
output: 2.7 A
